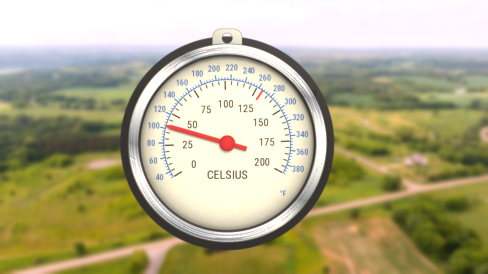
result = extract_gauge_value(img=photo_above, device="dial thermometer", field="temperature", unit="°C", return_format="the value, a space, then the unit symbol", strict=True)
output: 40 °C
